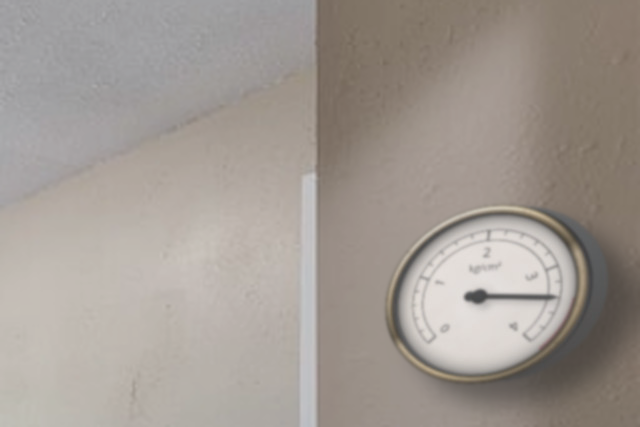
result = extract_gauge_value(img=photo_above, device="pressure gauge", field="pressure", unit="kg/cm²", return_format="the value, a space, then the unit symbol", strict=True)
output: 3.4 kg/cm²
